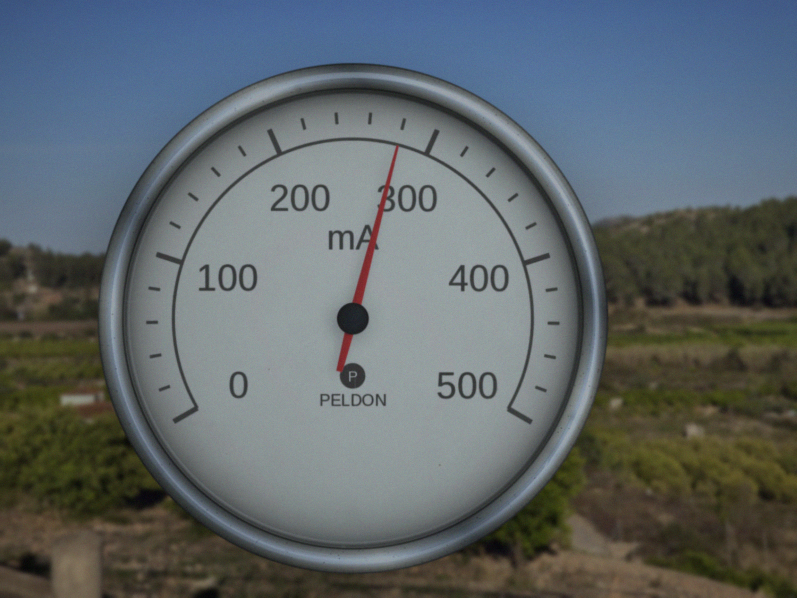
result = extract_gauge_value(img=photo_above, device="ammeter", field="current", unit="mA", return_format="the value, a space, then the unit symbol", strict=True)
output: 280 mA
